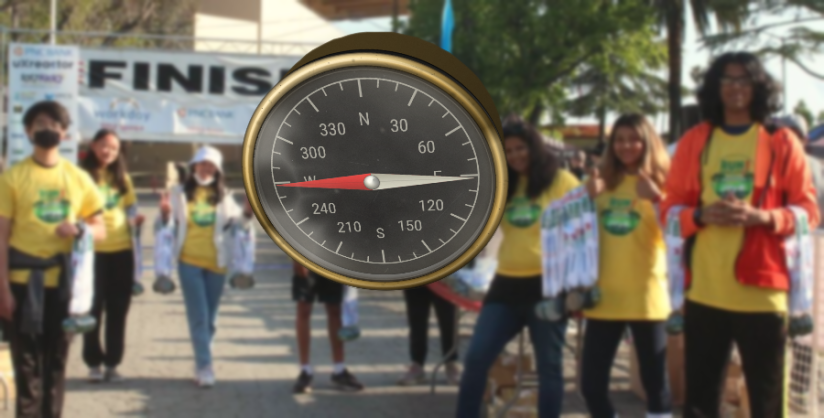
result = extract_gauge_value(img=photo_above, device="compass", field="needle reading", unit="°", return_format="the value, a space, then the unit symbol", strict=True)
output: 270 °
